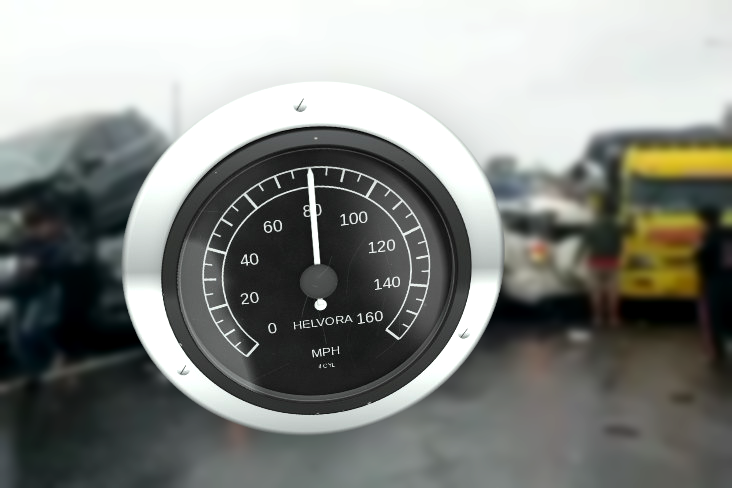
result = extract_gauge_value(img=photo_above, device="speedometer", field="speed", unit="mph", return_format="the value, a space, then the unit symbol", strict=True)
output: 80 mph
